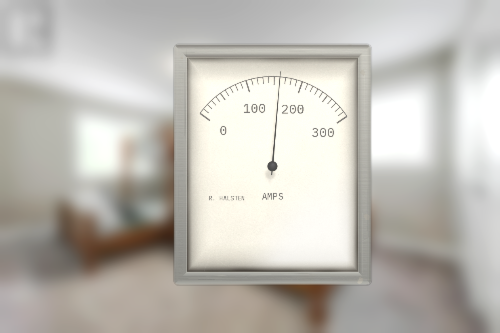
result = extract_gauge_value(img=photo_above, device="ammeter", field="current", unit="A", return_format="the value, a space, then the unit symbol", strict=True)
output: 160 A
